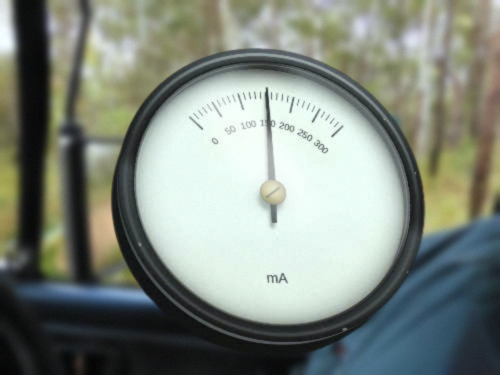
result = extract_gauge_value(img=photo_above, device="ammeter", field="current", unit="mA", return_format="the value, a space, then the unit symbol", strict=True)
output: 150 mA
